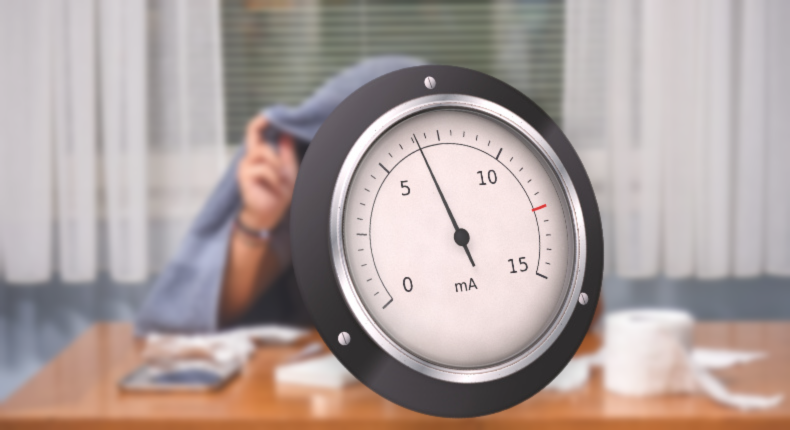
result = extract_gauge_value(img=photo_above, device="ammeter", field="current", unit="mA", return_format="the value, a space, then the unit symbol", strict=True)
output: 6.5 mA
